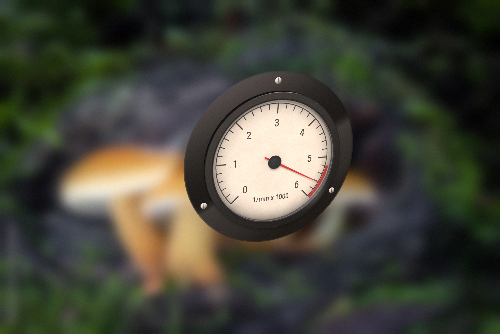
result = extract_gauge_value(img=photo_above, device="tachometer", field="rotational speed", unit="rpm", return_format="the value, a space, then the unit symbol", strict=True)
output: 5600 rpm
